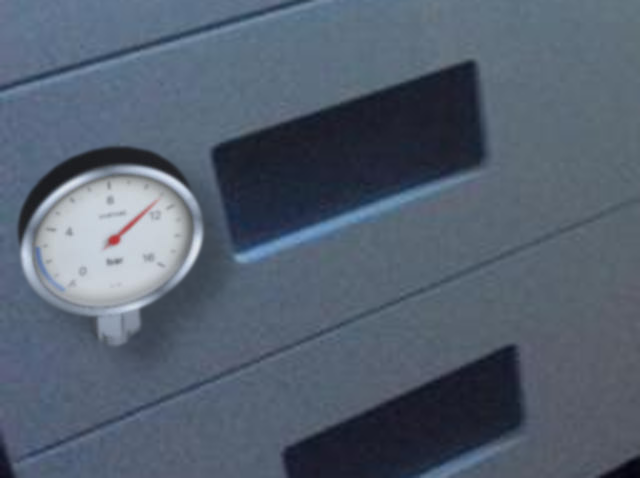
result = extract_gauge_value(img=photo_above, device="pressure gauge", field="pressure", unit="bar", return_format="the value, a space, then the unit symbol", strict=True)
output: 11 bar
